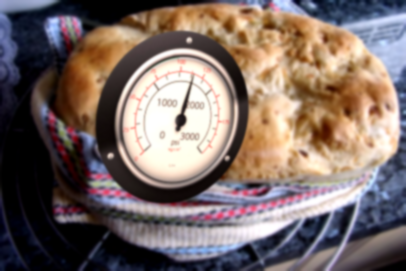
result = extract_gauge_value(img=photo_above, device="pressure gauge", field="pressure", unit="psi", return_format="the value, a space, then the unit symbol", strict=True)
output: 1600 psi
